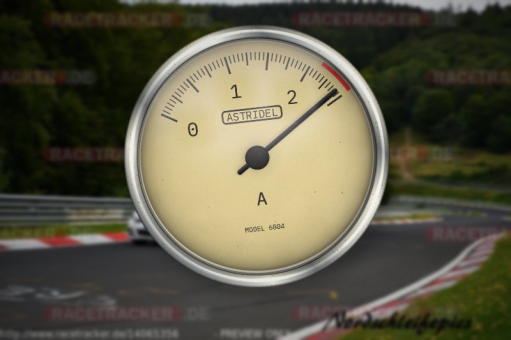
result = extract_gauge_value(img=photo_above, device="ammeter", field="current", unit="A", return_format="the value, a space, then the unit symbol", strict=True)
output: 2.4 A
